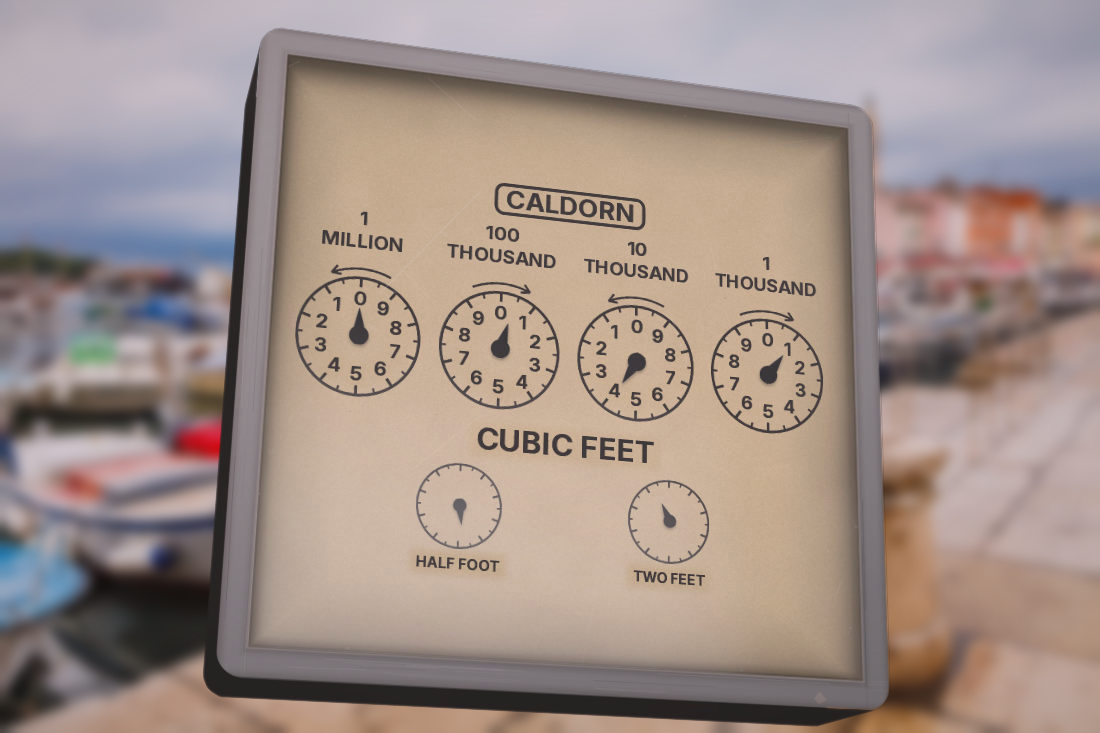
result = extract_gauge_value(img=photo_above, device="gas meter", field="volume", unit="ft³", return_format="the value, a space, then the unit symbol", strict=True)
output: 4100 ft³
